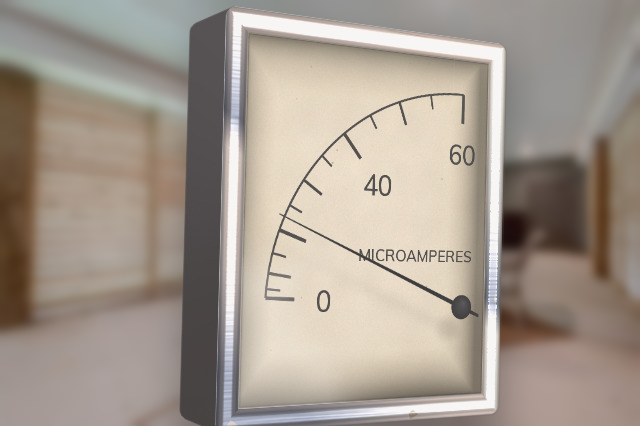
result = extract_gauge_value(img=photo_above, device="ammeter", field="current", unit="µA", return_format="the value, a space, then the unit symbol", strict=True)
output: 22.5 µA
